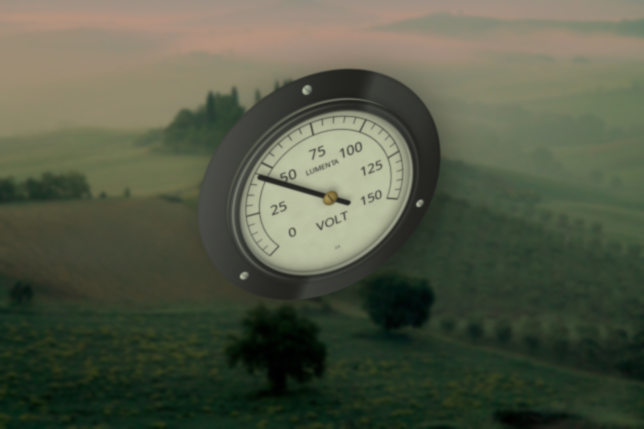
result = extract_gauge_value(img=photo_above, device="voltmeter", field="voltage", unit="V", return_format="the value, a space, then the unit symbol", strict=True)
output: 45 V
